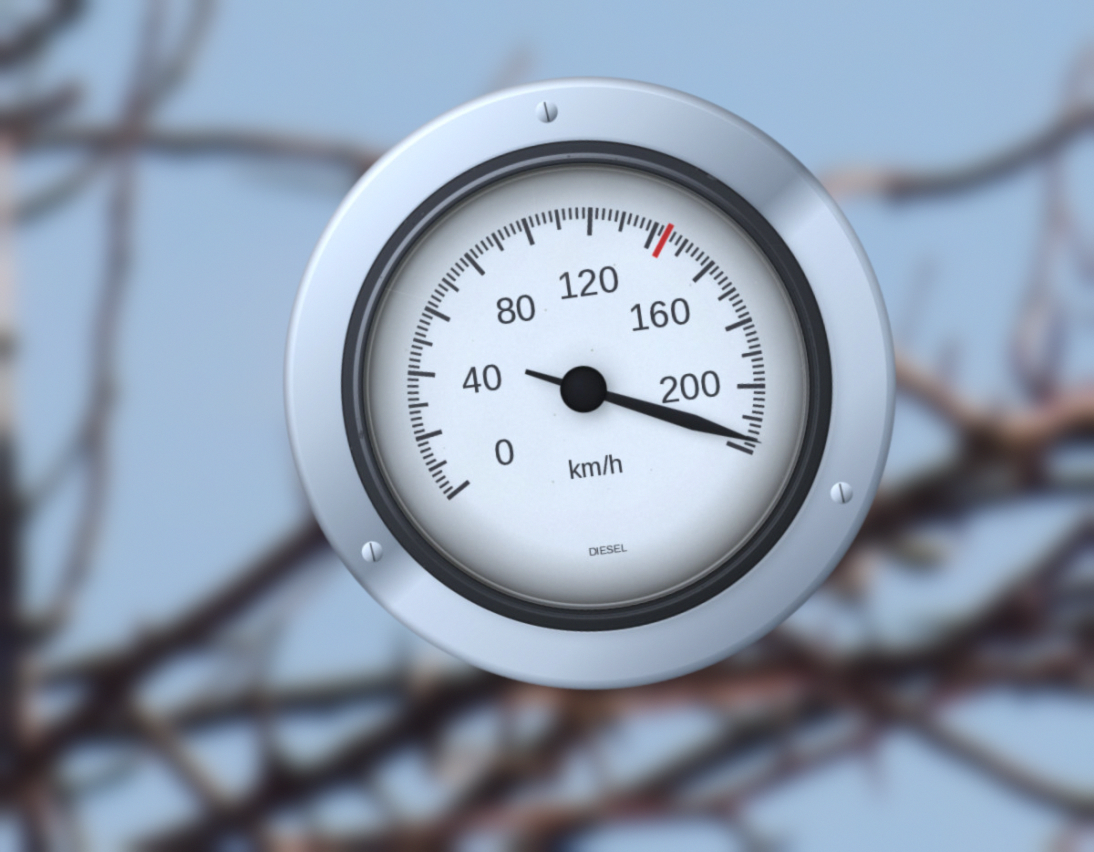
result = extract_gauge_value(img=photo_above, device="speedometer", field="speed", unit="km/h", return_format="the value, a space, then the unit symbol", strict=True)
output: 216 km/h
